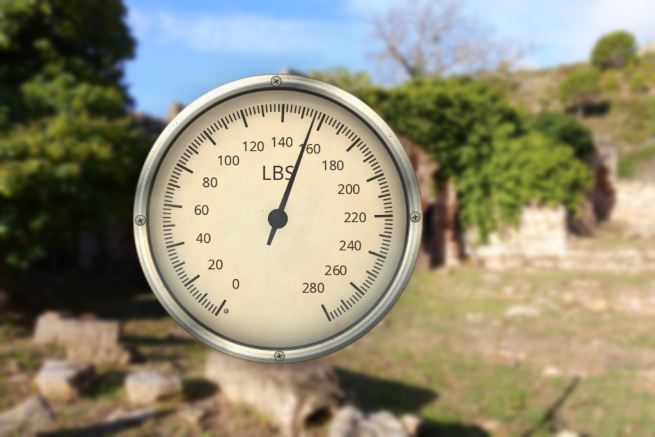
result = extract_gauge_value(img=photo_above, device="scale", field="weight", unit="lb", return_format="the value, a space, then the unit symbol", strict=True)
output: 156 lb
